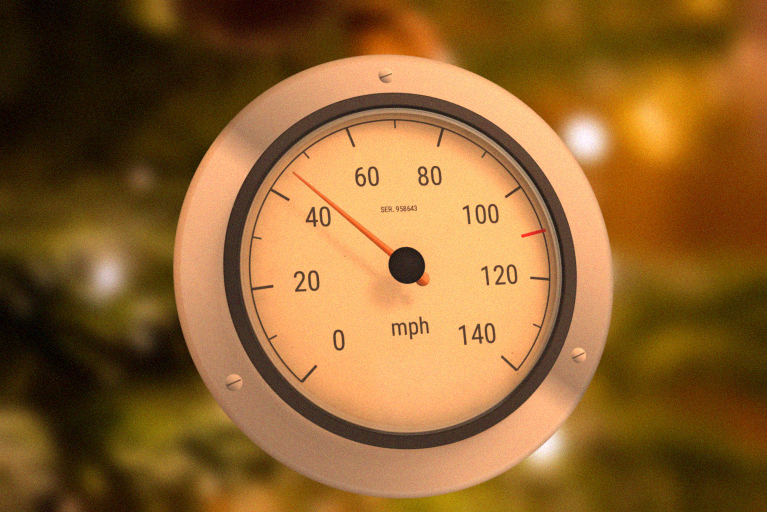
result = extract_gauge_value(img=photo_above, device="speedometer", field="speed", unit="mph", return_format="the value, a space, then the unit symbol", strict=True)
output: 45 mph
